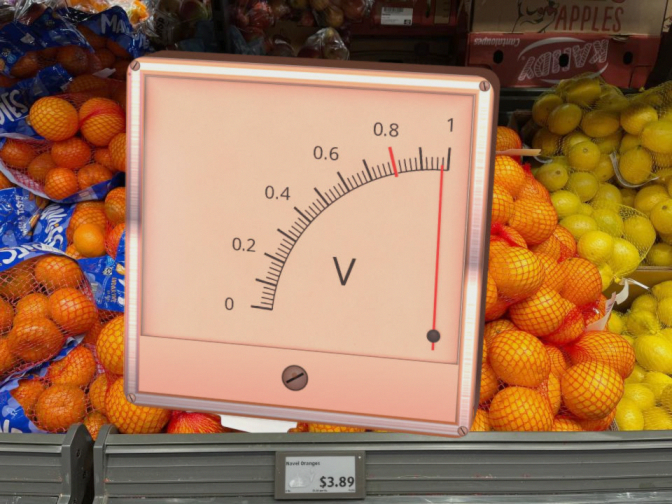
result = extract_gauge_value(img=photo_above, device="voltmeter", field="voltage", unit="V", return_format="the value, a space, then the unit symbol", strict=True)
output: 0.98 V
